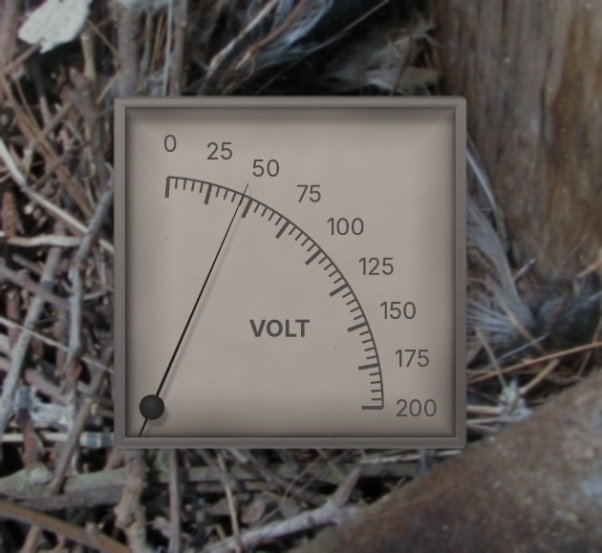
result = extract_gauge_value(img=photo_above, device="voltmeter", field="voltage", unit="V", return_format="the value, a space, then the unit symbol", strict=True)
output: 45 V
